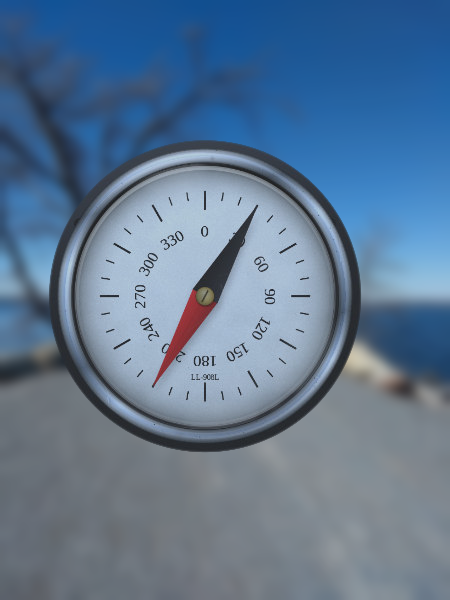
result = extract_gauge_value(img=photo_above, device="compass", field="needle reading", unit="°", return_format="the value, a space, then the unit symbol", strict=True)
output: 210 °
